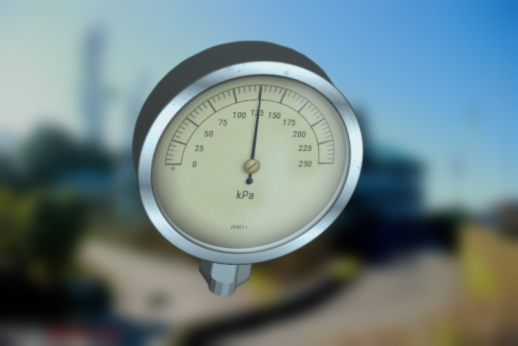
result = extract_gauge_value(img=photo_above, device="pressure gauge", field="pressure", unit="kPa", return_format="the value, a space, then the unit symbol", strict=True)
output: 125 kPa
